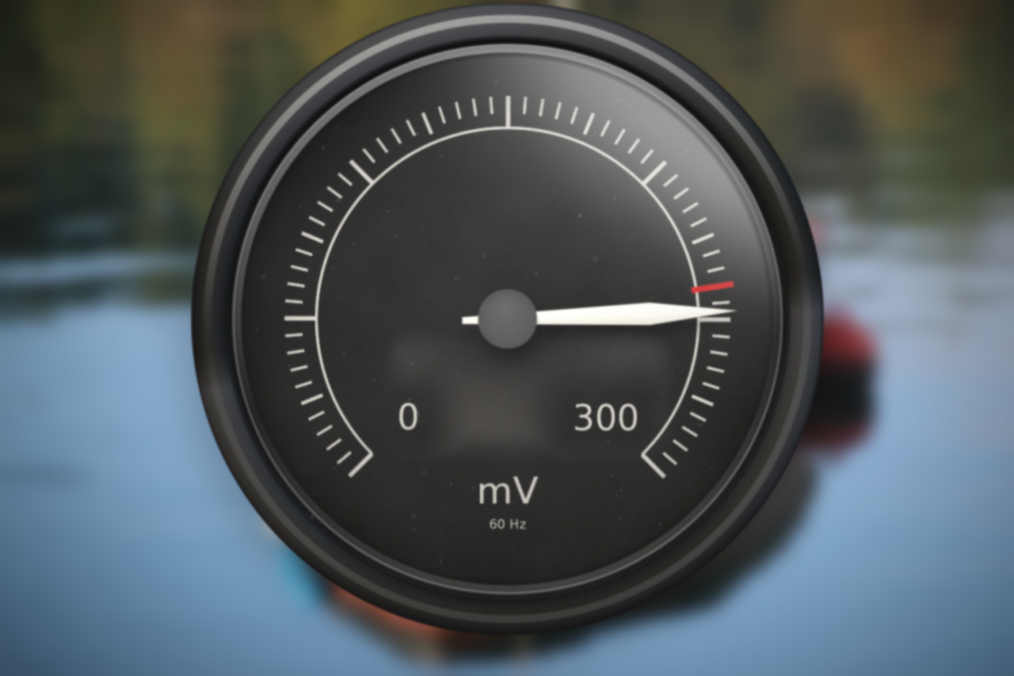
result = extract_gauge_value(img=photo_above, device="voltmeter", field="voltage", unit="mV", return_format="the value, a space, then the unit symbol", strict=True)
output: 247.5 mV
